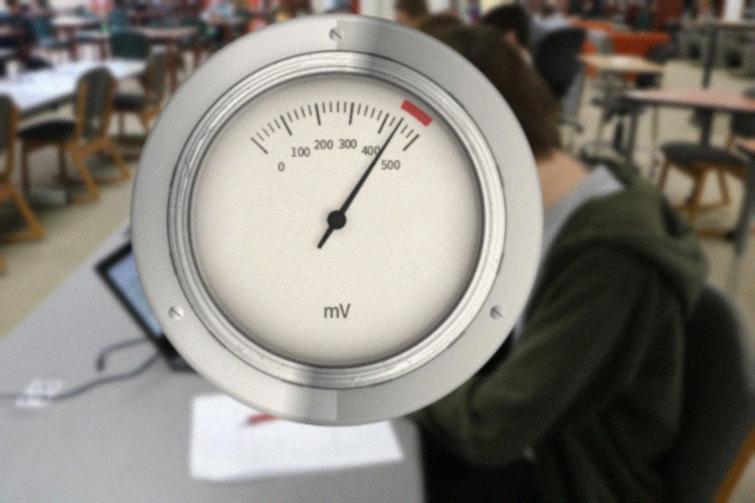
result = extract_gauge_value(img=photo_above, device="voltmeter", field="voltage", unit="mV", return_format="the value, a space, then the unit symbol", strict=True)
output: 440 mV
